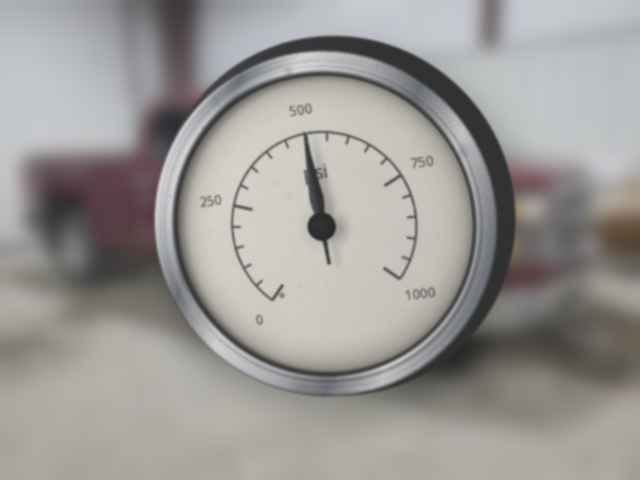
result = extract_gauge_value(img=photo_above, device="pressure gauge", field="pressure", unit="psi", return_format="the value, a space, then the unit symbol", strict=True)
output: 500 psi
